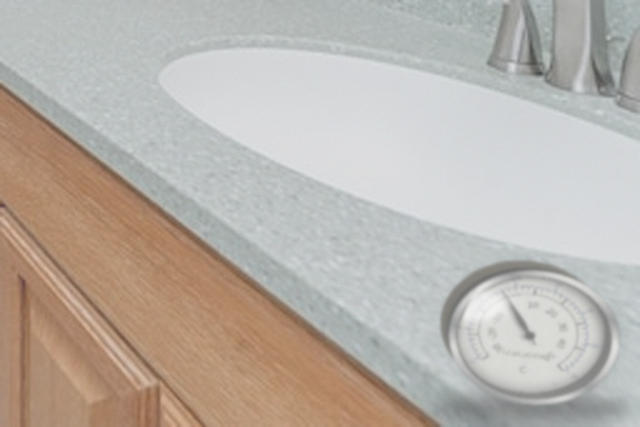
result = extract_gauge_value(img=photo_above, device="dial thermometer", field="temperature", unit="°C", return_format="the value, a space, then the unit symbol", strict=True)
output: 0 °C
